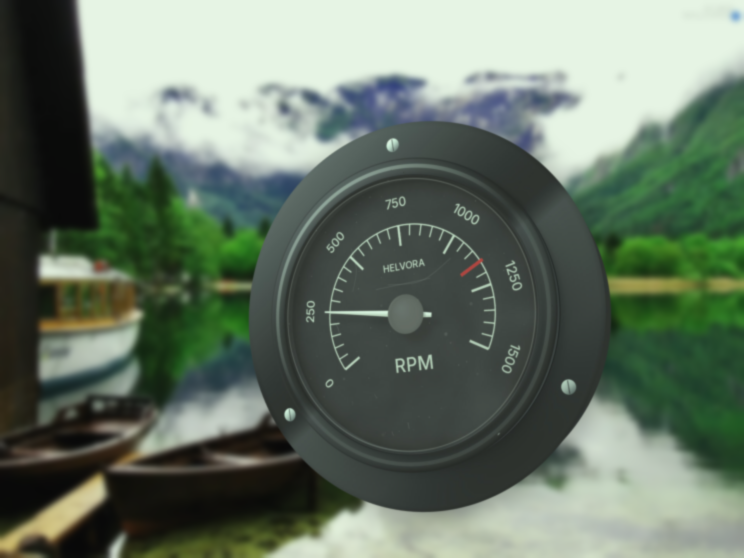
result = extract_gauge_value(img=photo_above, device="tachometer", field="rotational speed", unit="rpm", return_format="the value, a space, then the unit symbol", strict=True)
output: 250 rpm
